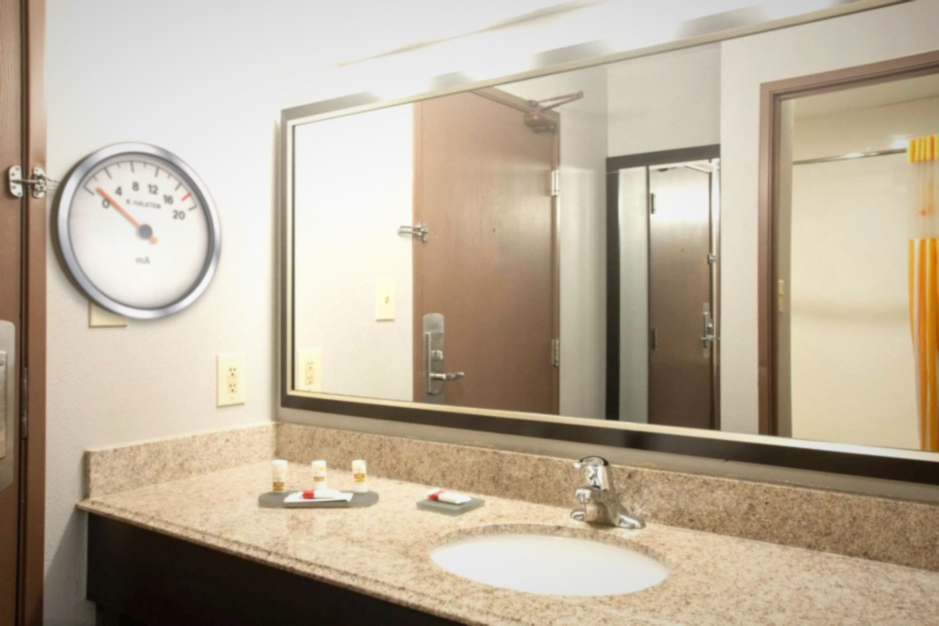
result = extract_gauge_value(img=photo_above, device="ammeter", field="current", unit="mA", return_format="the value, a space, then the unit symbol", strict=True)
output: 1 mA
